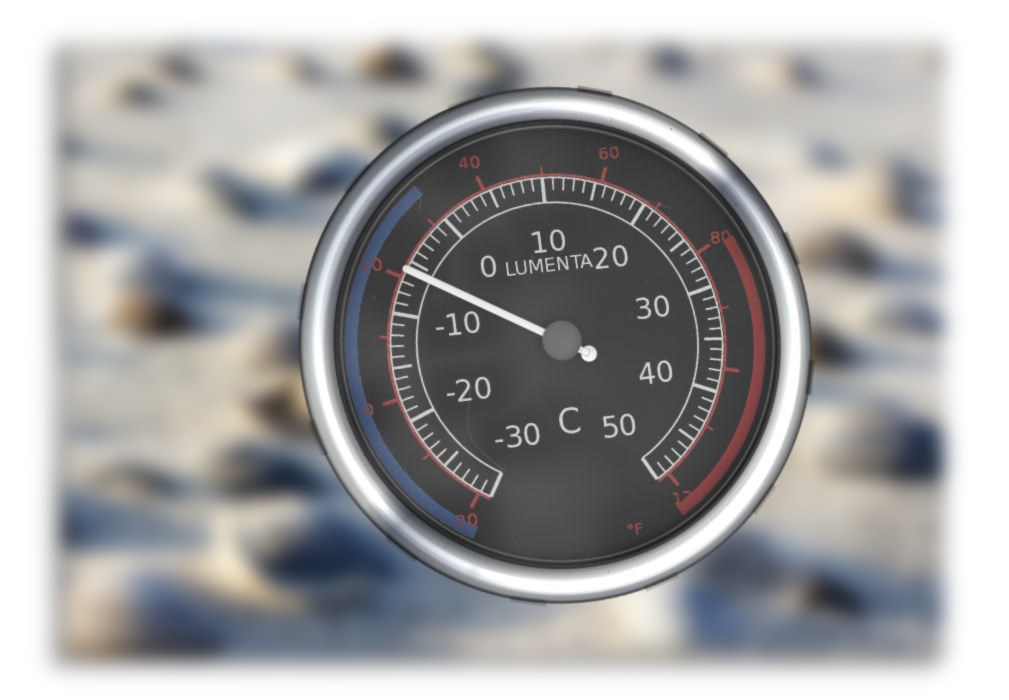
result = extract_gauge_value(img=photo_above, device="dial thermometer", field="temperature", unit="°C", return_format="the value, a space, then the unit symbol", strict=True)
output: -6 °C
